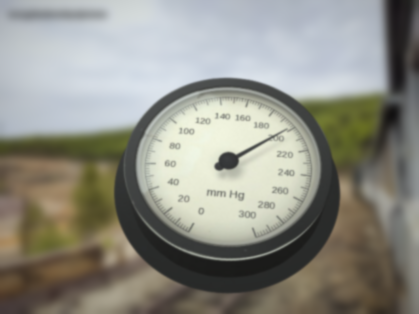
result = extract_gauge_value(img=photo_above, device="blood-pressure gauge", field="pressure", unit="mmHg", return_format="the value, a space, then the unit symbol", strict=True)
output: 200 mmHg
